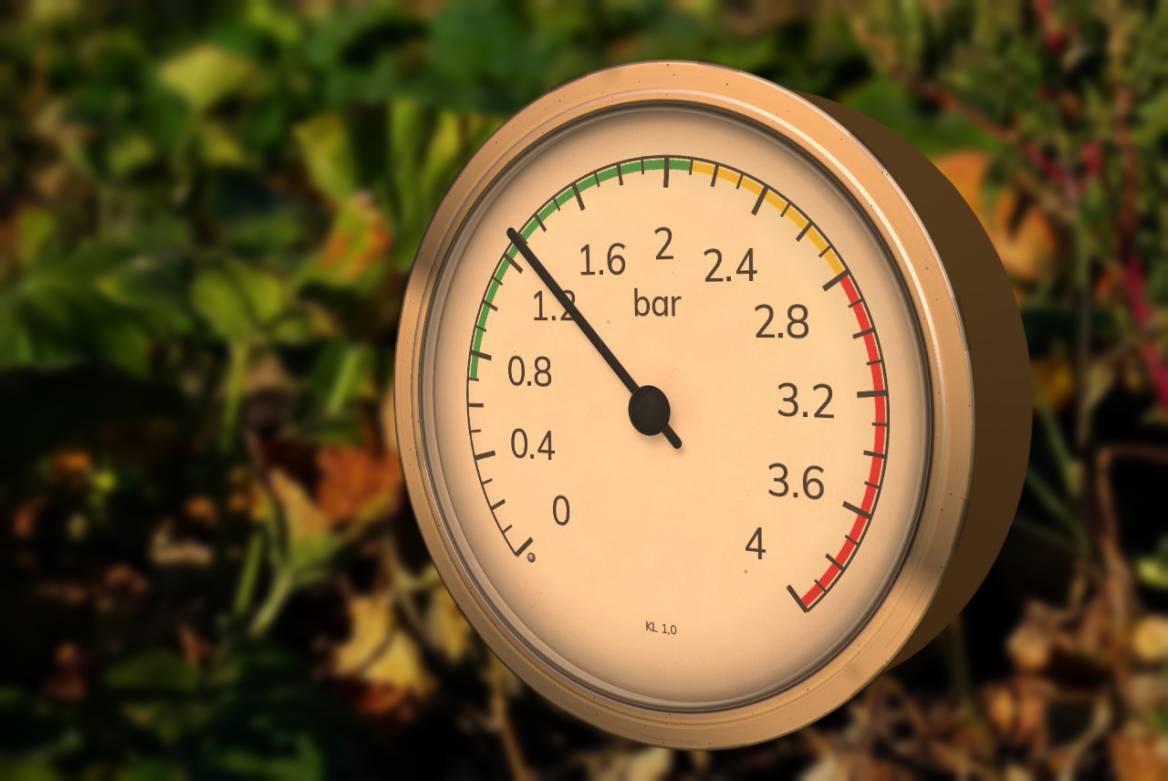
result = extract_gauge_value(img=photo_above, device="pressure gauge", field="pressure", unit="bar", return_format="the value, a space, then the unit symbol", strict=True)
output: 1.3 bar
